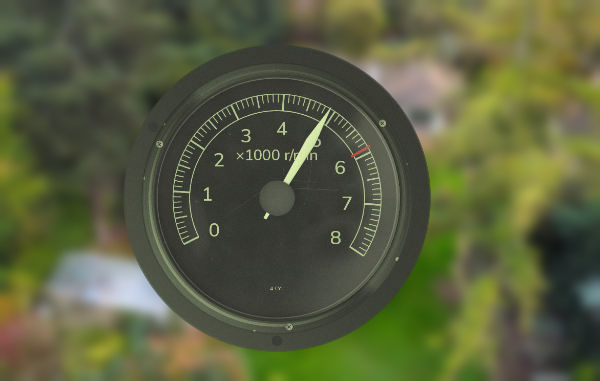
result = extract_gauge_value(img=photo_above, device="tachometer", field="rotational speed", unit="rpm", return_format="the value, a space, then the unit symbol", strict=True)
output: 4900 rpm
